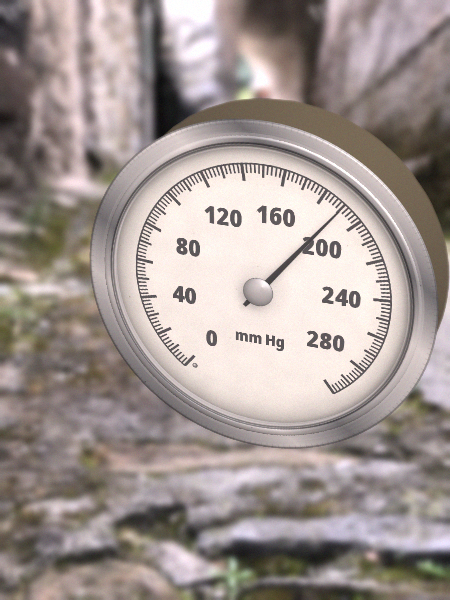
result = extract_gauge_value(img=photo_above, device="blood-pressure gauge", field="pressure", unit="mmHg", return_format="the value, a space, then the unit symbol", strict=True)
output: 190 mmHg
